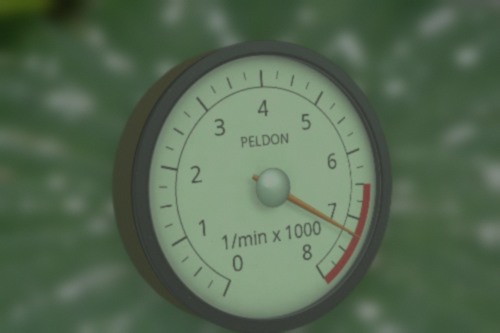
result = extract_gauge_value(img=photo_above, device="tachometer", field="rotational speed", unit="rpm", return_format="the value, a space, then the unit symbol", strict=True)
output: 7250 rpm
